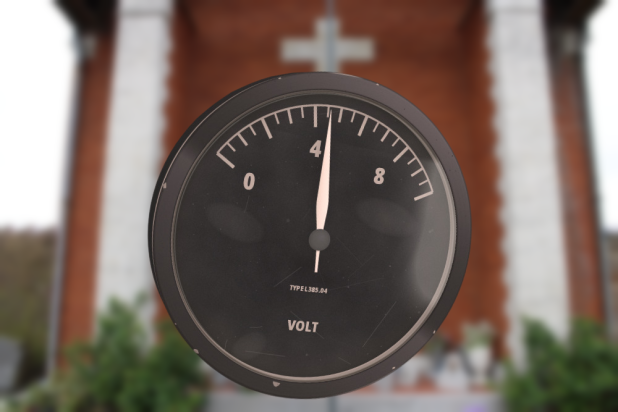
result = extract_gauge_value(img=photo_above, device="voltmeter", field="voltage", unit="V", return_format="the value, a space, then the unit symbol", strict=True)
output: 4.5 V
